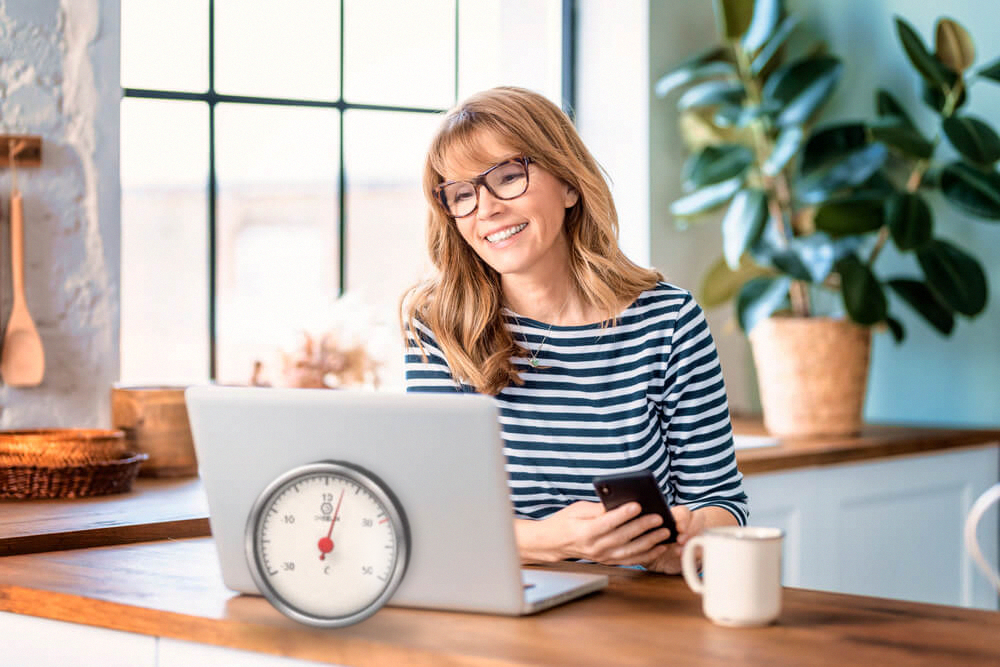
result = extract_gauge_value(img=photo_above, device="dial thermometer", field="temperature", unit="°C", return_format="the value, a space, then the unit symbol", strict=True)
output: 16 °C
